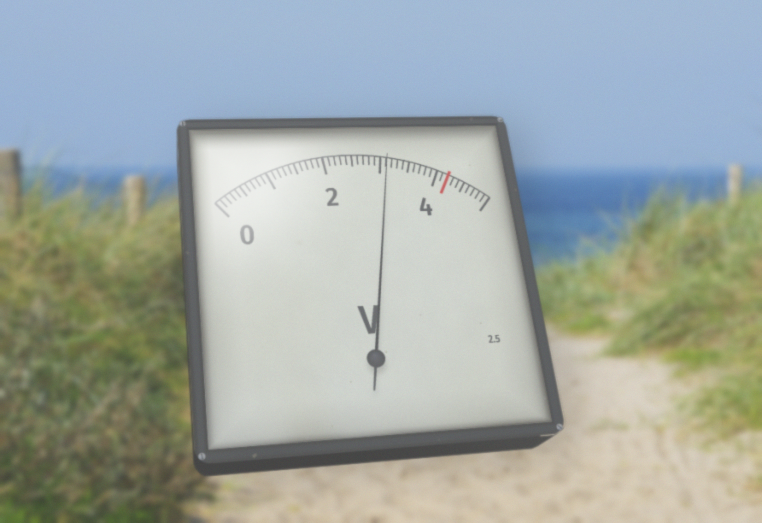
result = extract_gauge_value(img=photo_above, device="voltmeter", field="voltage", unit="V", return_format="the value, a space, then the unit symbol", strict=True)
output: 3.1 V
